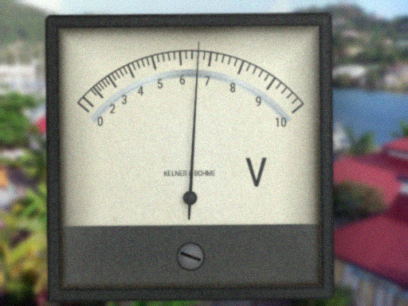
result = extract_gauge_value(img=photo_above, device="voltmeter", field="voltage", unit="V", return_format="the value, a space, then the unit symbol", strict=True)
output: 6.6 V
